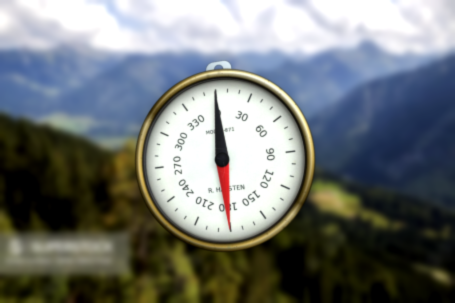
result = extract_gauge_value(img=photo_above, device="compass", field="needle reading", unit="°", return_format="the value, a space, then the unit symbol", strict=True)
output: 180 °
